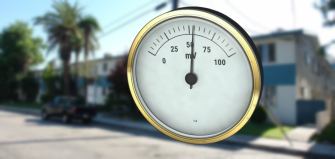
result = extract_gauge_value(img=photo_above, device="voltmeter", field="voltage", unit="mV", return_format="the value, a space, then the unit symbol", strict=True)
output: 55 mV
